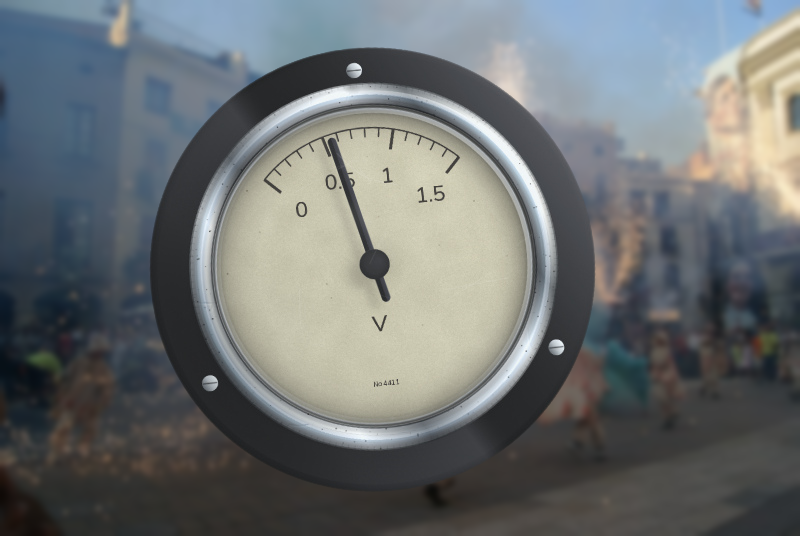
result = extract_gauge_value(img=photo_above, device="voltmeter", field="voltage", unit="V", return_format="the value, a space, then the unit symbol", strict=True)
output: 0.55 V
